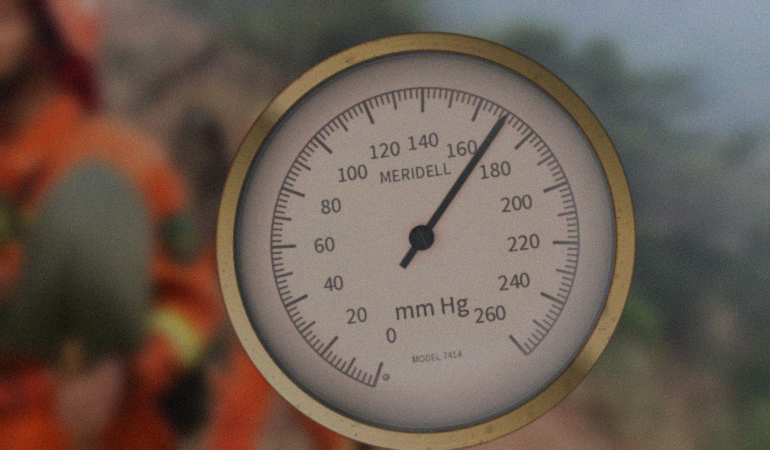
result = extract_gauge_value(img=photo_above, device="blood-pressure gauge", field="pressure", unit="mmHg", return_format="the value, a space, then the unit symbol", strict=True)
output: 170 mmHg
